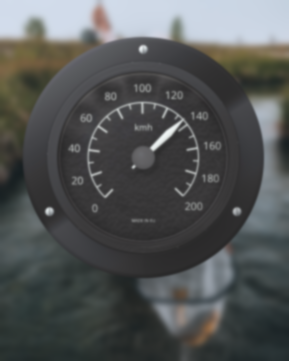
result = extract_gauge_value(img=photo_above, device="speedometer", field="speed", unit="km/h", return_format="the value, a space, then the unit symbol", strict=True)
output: 135 km/h
